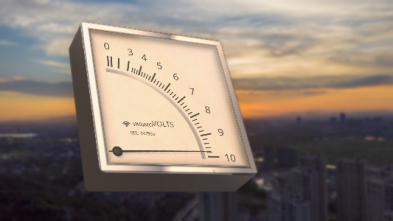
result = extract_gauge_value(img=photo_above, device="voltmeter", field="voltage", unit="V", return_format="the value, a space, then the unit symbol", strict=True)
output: 9.8 V
